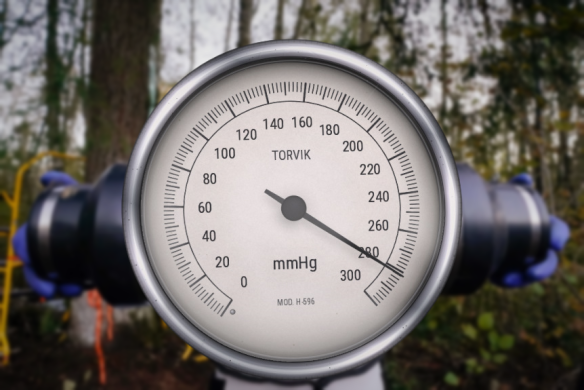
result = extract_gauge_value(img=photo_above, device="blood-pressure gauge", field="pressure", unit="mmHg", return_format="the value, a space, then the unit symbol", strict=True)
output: 282 mmHg
